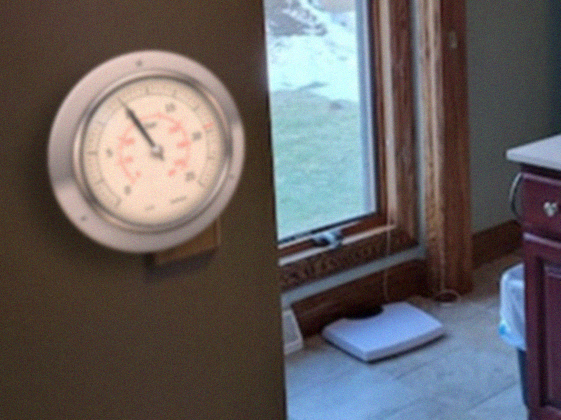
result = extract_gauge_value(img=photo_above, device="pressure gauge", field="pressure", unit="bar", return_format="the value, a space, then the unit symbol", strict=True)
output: 10 bar
